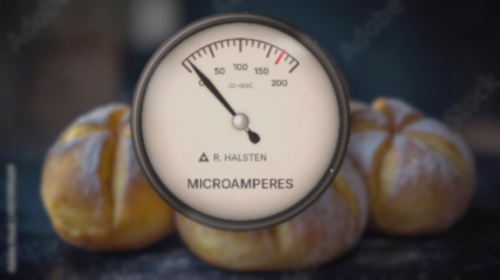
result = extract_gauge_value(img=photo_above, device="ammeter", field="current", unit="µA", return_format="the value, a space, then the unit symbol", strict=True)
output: 10 µA
